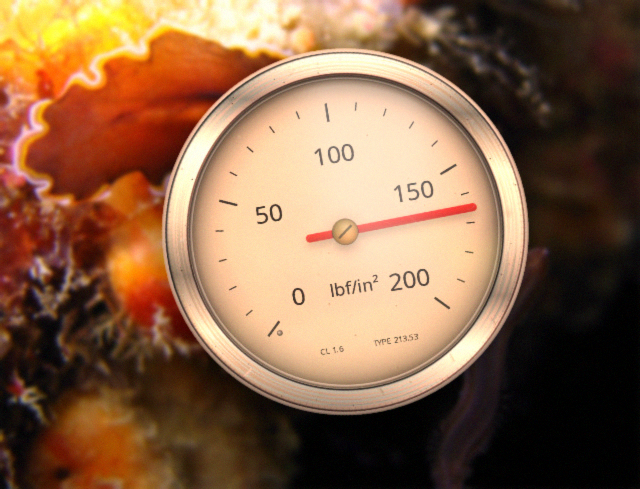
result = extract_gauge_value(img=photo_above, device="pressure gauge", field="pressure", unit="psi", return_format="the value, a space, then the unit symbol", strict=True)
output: 165 psi
